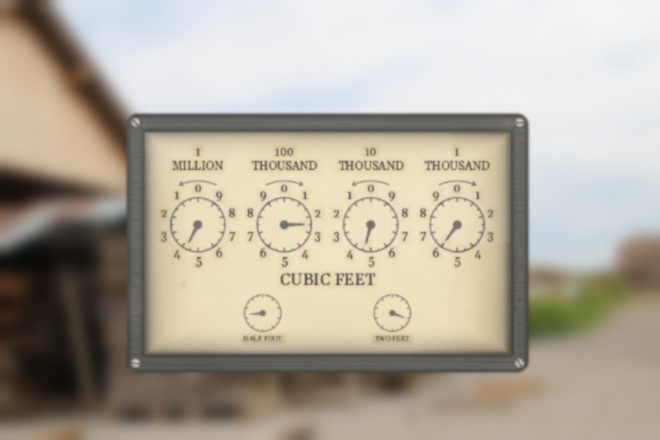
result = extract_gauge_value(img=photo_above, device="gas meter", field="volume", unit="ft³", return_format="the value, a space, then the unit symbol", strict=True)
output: 424600 ft³
